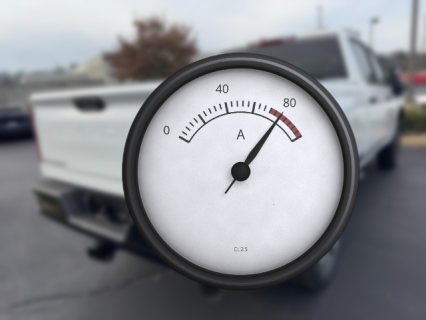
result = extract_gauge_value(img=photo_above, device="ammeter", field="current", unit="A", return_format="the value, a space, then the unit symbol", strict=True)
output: 80 A
